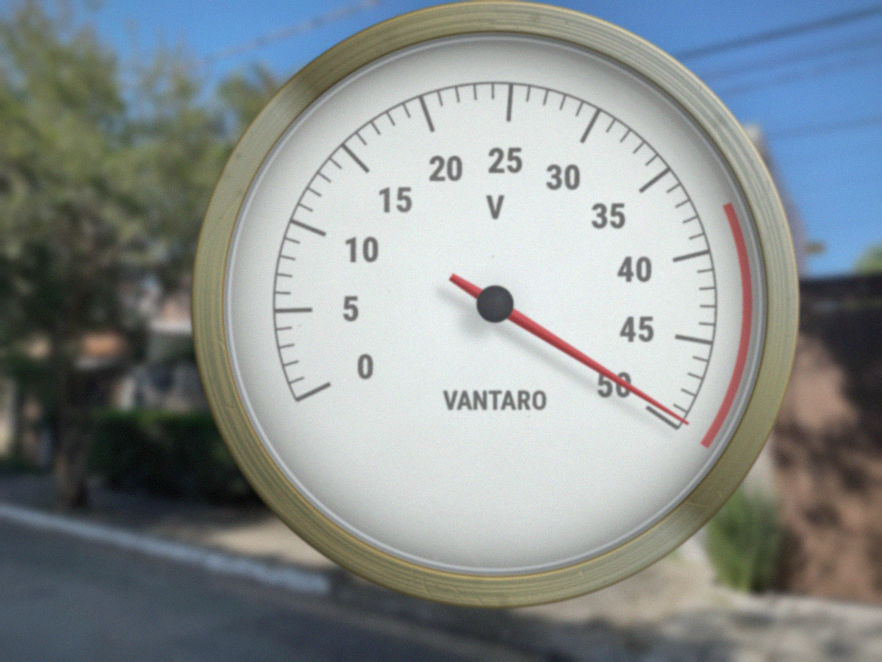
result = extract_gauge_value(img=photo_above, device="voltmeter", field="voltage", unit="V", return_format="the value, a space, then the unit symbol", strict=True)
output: 49.5 V
